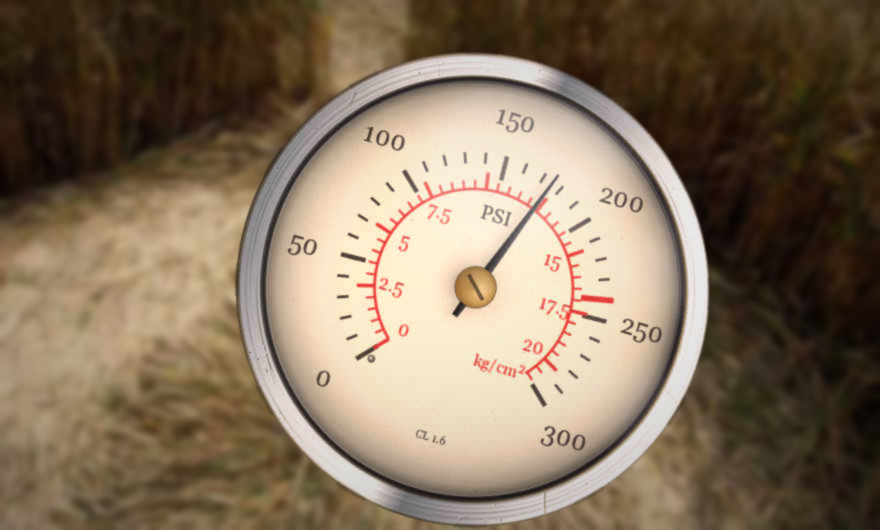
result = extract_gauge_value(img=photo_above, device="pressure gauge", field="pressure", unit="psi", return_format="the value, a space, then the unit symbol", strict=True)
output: 175 psi
